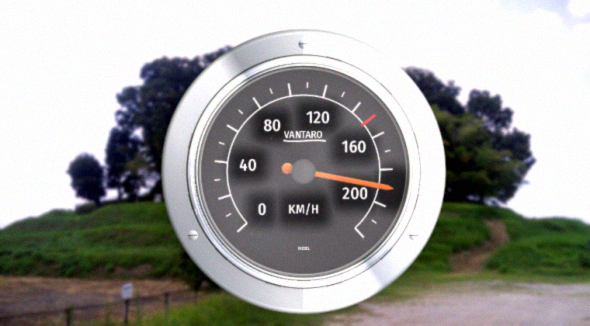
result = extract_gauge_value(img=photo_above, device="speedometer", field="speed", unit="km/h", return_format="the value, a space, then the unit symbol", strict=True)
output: 190 km/h
